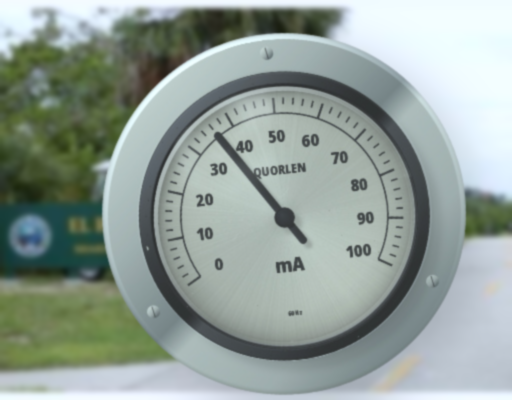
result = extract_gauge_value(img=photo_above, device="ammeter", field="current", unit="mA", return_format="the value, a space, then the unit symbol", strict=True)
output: 36 mA
